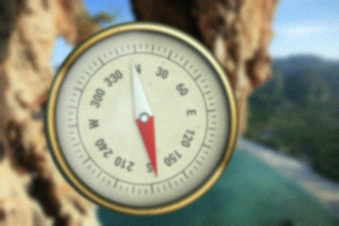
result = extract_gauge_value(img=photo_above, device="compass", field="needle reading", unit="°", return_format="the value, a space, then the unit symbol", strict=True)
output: 175 °
